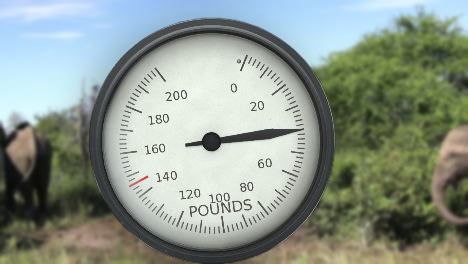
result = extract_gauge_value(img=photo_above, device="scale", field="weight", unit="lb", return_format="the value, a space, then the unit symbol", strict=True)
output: 40 lb
